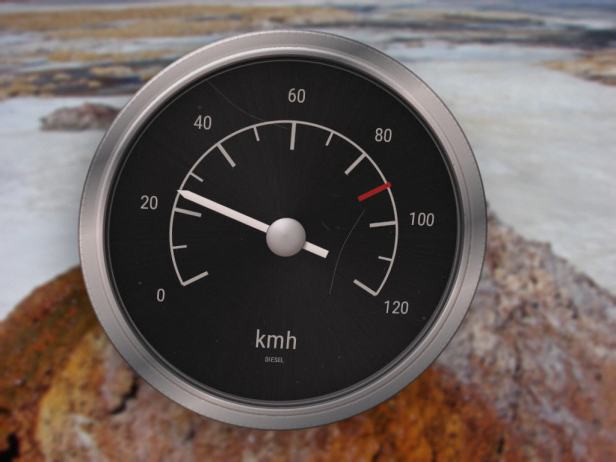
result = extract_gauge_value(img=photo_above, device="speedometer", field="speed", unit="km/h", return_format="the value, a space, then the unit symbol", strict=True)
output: 25 km/h
